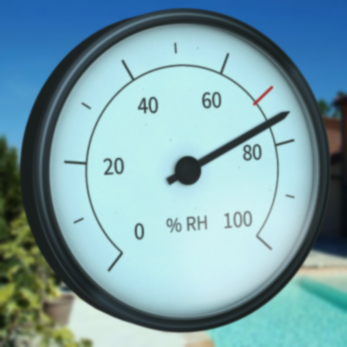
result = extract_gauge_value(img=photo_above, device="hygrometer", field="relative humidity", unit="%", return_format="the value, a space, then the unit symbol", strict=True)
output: 75 %
